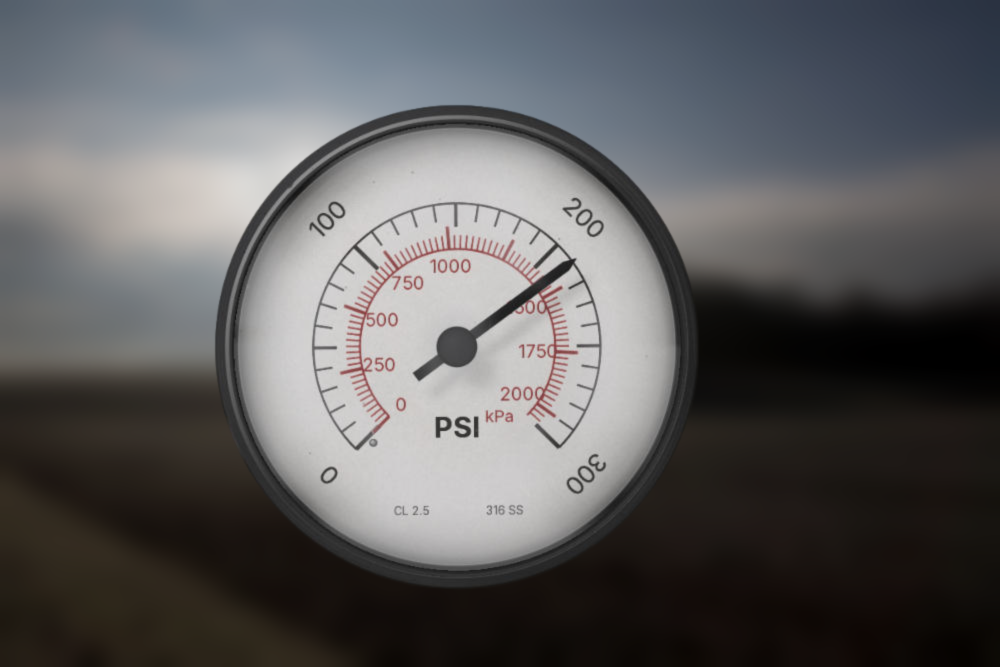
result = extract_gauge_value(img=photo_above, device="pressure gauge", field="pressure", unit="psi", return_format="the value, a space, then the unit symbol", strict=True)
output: 210 psi
